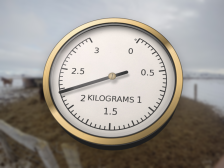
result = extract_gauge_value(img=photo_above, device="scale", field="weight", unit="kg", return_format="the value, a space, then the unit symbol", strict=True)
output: 2.2 kg
